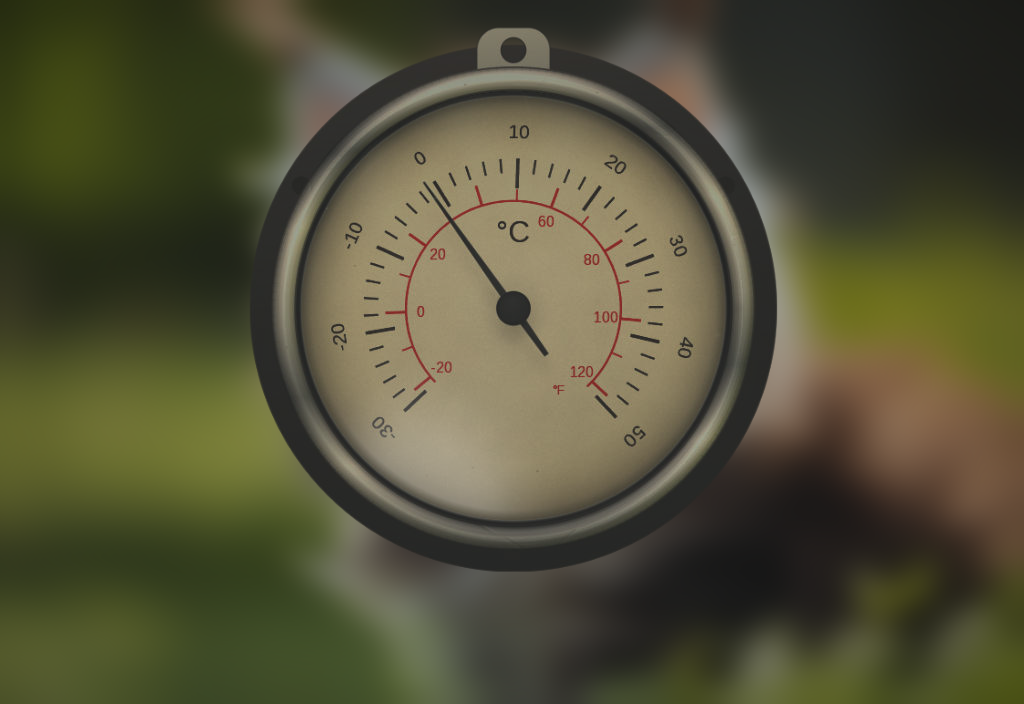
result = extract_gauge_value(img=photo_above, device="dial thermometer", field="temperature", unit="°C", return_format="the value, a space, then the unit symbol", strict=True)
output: -1 °C
